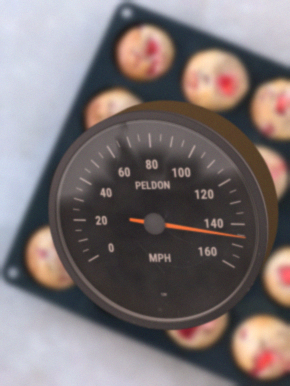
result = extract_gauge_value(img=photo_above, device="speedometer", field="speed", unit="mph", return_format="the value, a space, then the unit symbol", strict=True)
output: 145 mph
